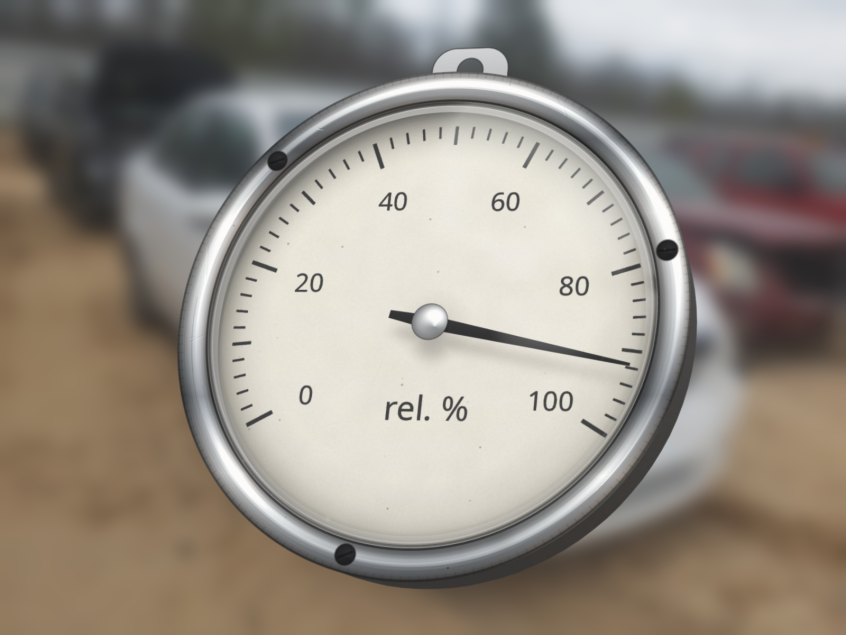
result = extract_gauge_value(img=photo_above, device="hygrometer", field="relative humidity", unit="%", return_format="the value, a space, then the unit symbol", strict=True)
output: 92 %
